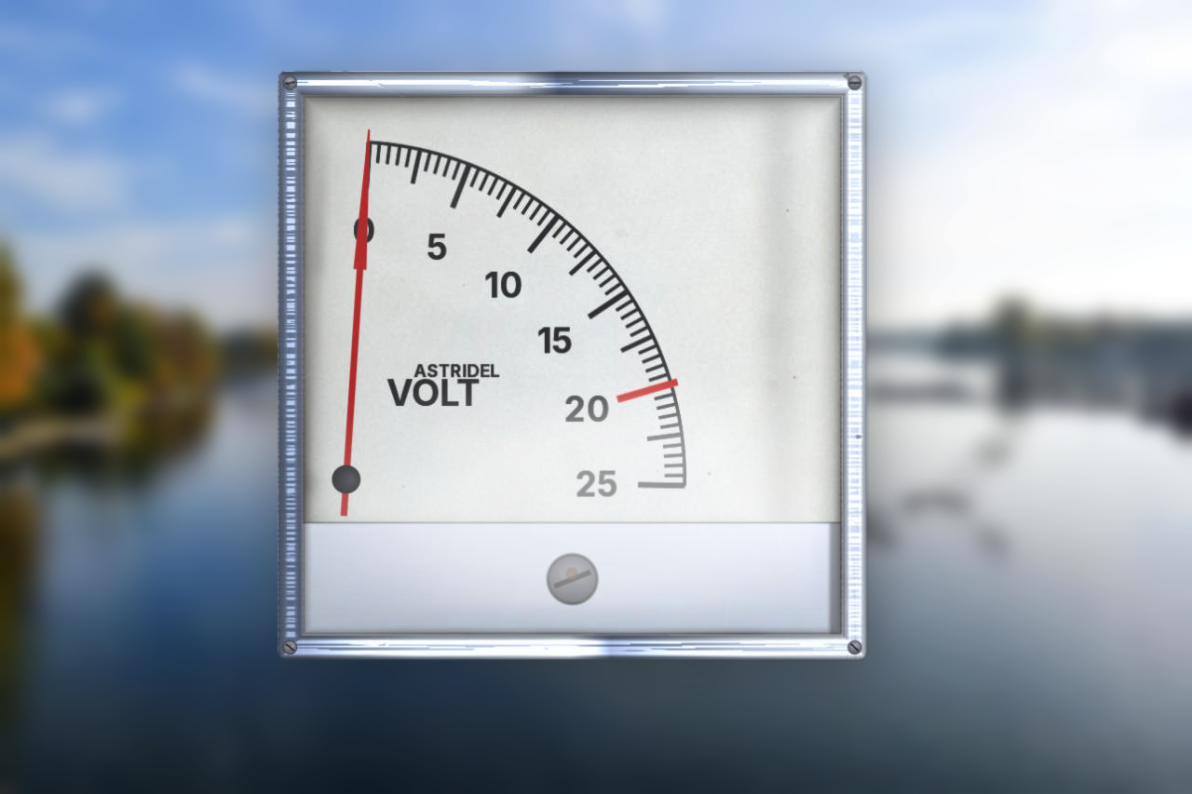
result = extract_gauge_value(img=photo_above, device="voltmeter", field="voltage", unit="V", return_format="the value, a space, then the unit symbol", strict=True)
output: 0 V
